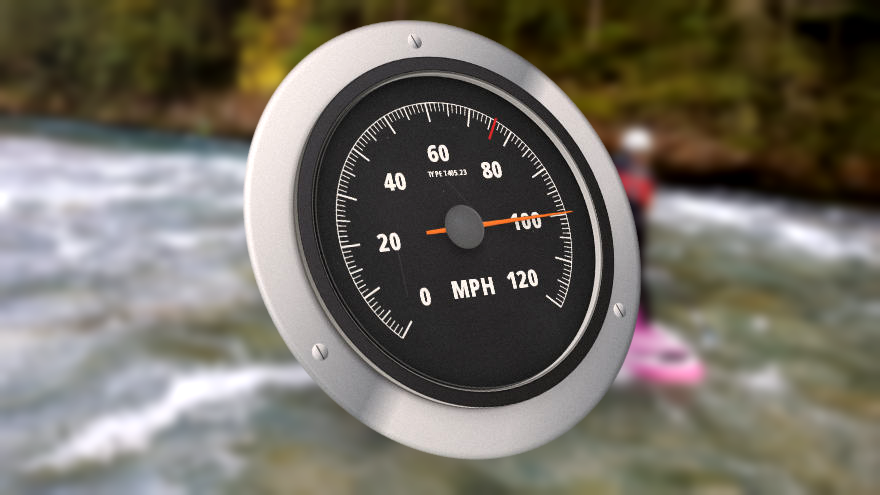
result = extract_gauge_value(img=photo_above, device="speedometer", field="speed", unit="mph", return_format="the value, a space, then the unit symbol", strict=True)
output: 100 mph
